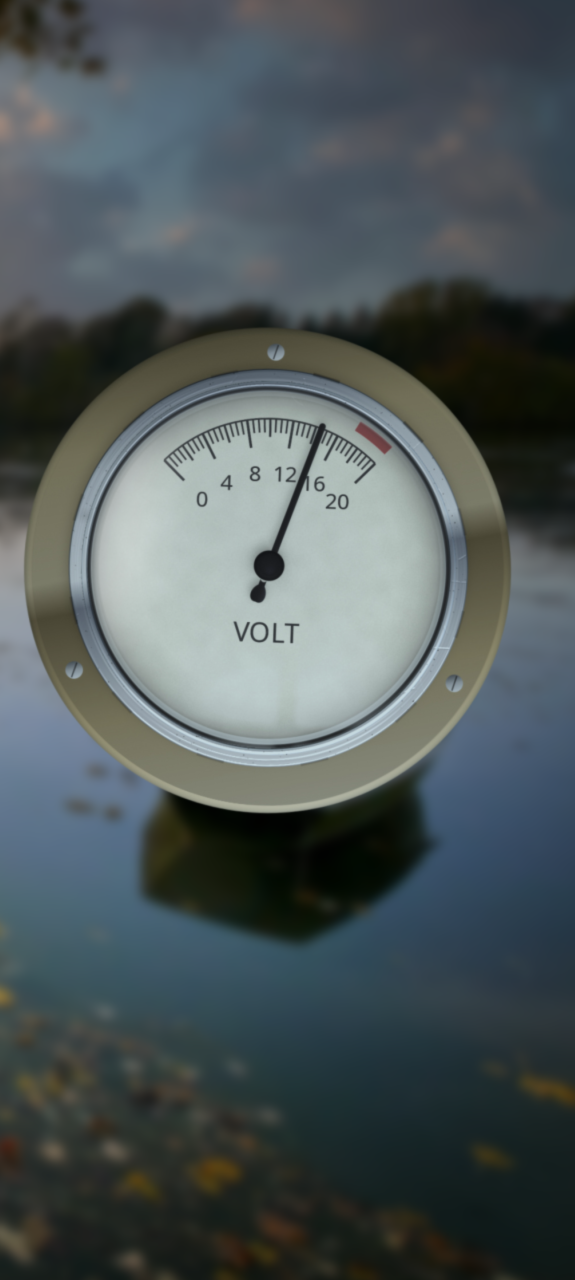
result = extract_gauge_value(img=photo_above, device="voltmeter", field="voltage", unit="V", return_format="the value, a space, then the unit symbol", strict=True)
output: 14.5 V
